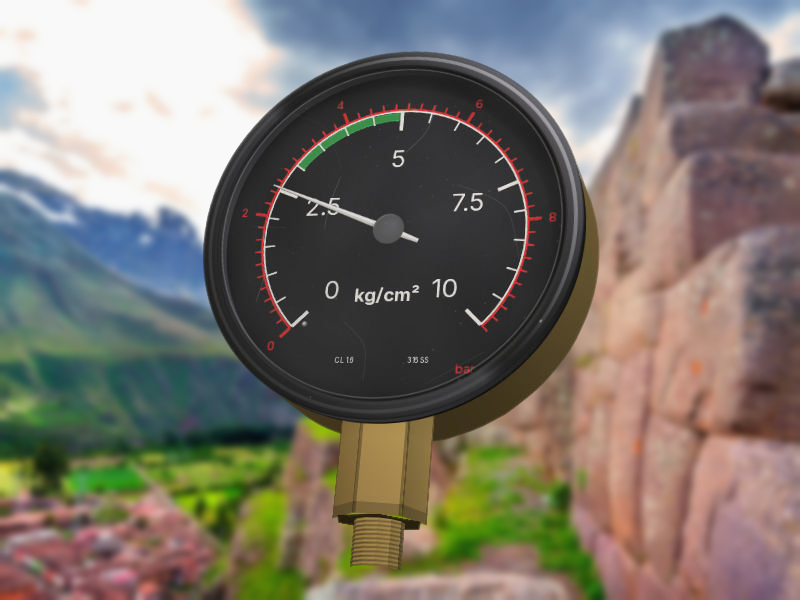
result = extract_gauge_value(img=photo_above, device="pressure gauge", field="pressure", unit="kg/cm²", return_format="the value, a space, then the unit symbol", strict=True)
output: 2.5 kg/cm²
